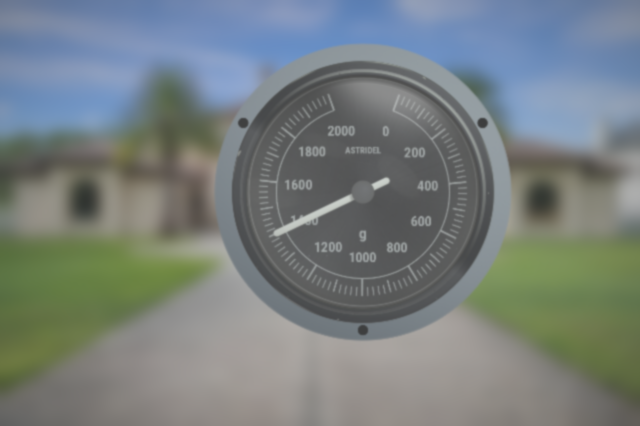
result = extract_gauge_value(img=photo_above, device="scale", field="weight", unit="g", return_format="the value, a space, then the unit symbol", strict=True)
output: 1400 g
